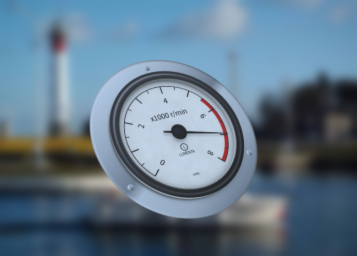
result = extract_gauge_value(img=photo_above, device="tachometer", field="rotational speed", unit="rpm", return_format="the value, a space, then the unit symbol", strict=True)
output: 7000 rpm
